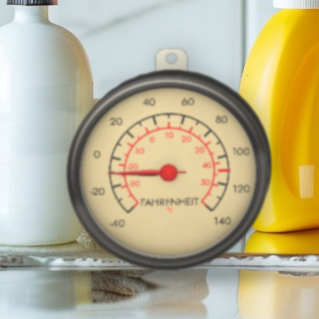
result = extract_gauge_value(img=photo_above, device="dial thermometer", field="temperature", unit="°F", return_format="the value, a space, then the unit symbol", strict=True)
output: -10 °F
